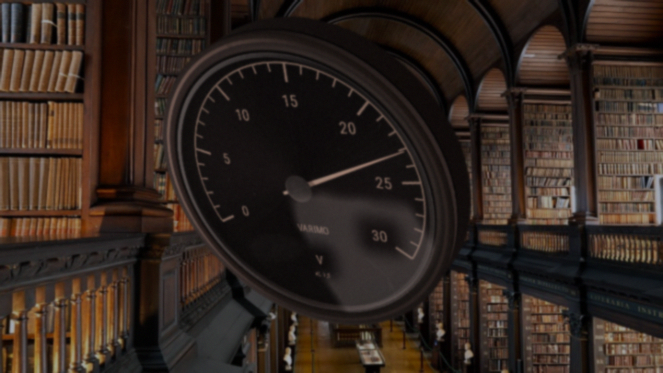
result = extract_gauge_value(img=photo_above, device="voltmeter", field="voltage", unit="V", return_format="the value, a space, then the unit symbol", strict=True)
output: 23 V
